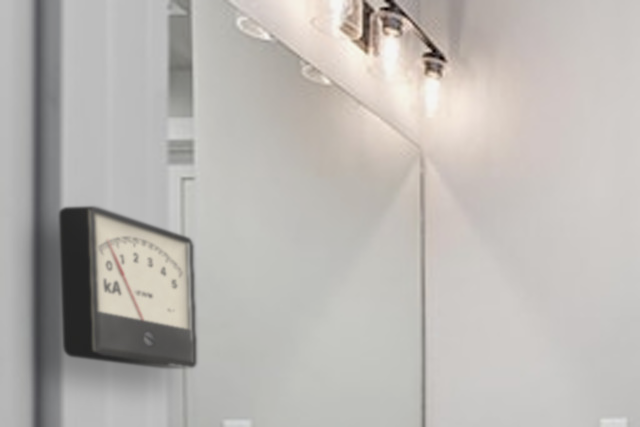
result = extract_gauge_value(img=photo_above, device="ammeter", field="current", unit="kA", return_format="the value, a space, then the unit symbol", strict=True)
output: 0.5 kA
